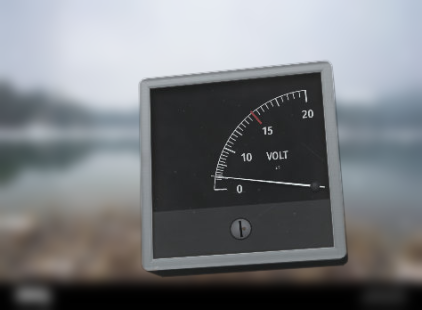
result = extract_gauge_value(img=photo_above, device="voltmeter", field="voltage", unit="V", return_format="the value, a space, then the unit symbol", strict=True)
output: 5 V
